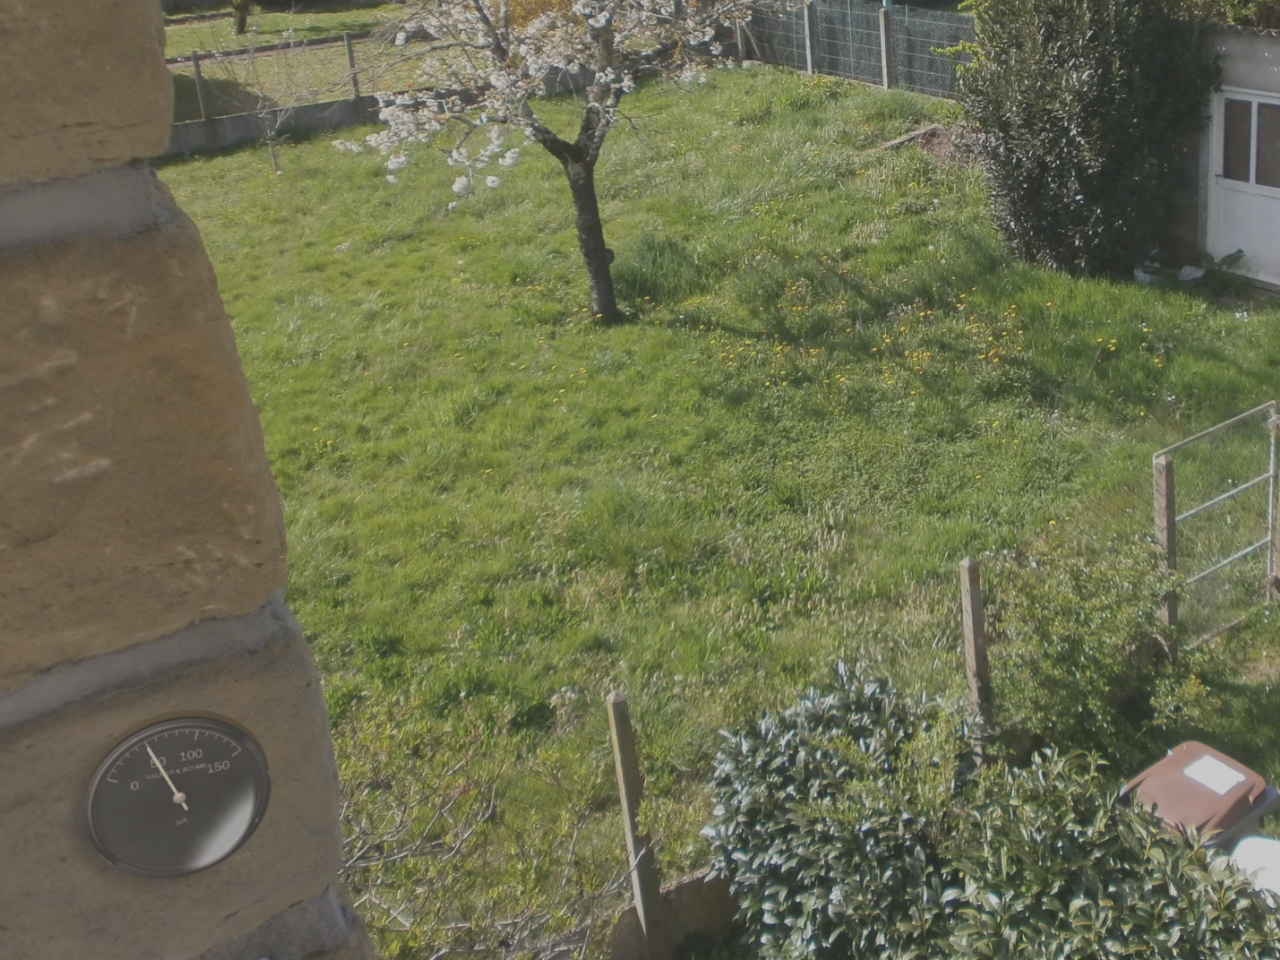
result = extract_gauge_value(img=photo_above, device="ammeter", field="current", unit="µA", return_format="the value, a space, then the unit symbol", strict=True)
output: 50 µA
